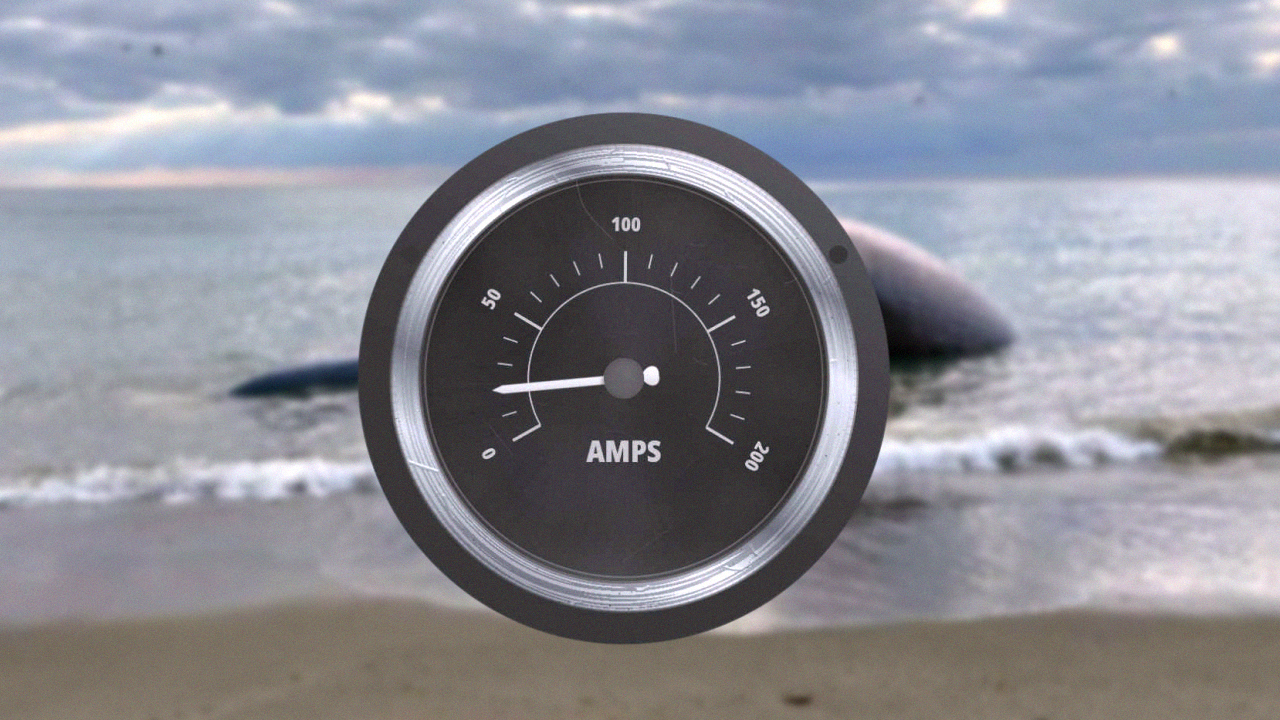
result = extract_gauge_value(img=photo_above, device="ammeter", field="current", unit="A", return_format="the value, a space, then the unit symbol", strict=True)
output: 20 A
